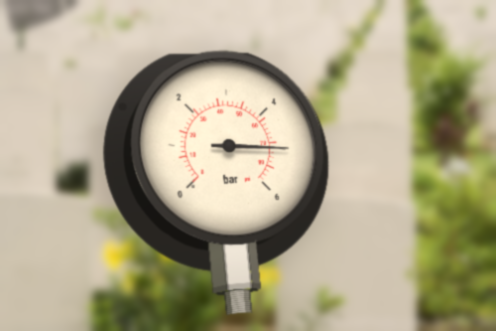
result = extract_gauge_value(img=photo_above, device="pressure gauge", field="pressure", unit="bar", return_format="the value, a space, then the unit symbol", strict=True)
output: 5 bar
